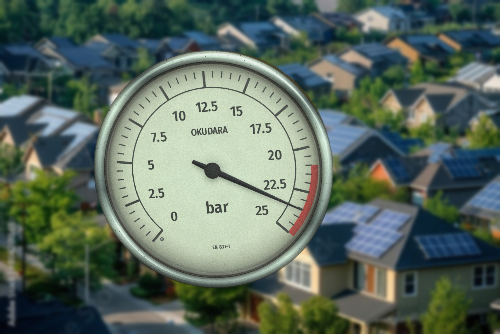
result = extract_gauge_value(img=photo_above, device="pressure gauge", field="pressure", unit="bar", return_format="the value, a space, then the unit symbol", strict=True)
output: 23.5 bar
